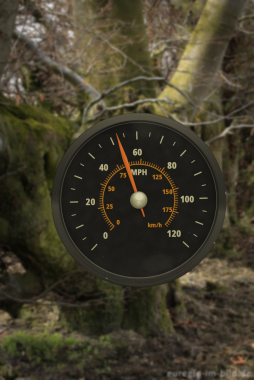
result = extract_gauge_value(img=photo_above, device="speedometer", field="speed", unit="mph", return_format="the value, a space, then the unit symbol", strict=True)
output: 52.5 mph
